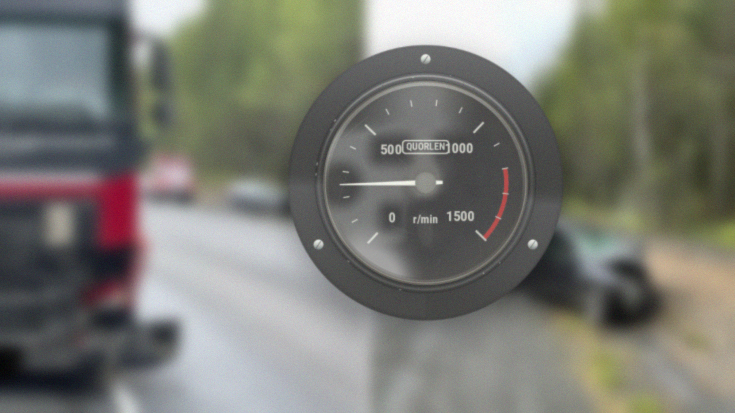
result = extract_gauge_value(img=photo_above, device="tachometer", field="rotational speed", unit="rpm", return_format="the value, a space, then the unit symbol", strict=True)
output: 250 rpm
